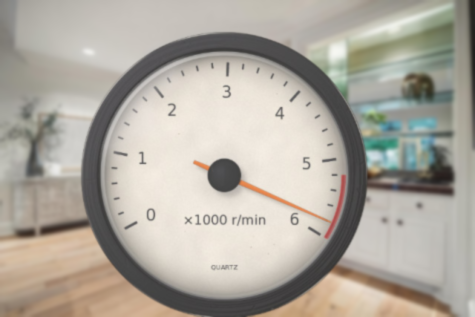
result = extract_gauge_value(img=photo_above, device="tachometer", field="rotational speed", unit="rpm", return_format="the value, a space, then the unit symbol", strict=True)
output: 5800 rpm
